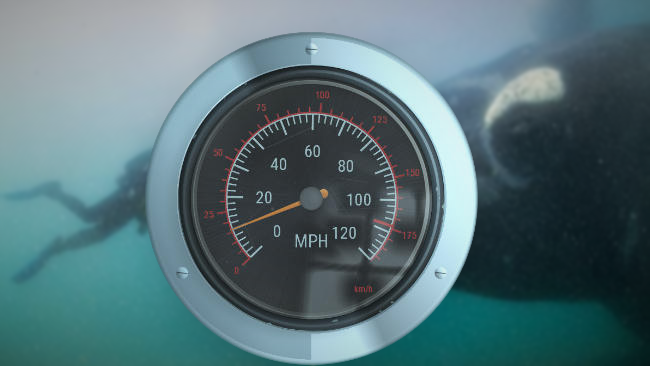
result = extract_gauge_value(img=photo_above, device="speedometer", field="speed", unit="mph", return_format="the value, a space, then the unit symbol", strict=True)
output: 10 mph
